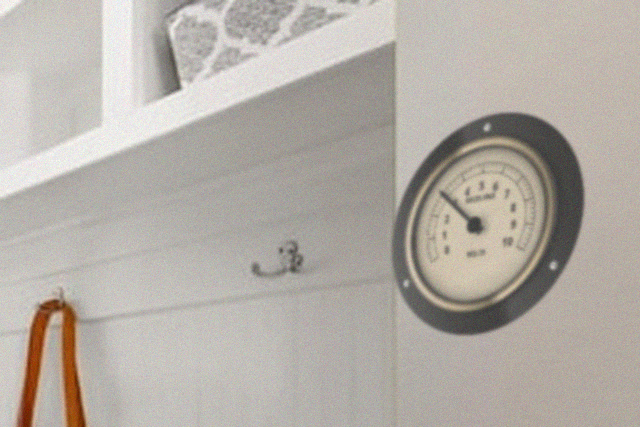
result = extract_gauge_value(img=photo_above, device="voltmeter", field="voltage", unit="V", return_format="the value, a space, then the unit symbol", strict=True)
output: 3 V
